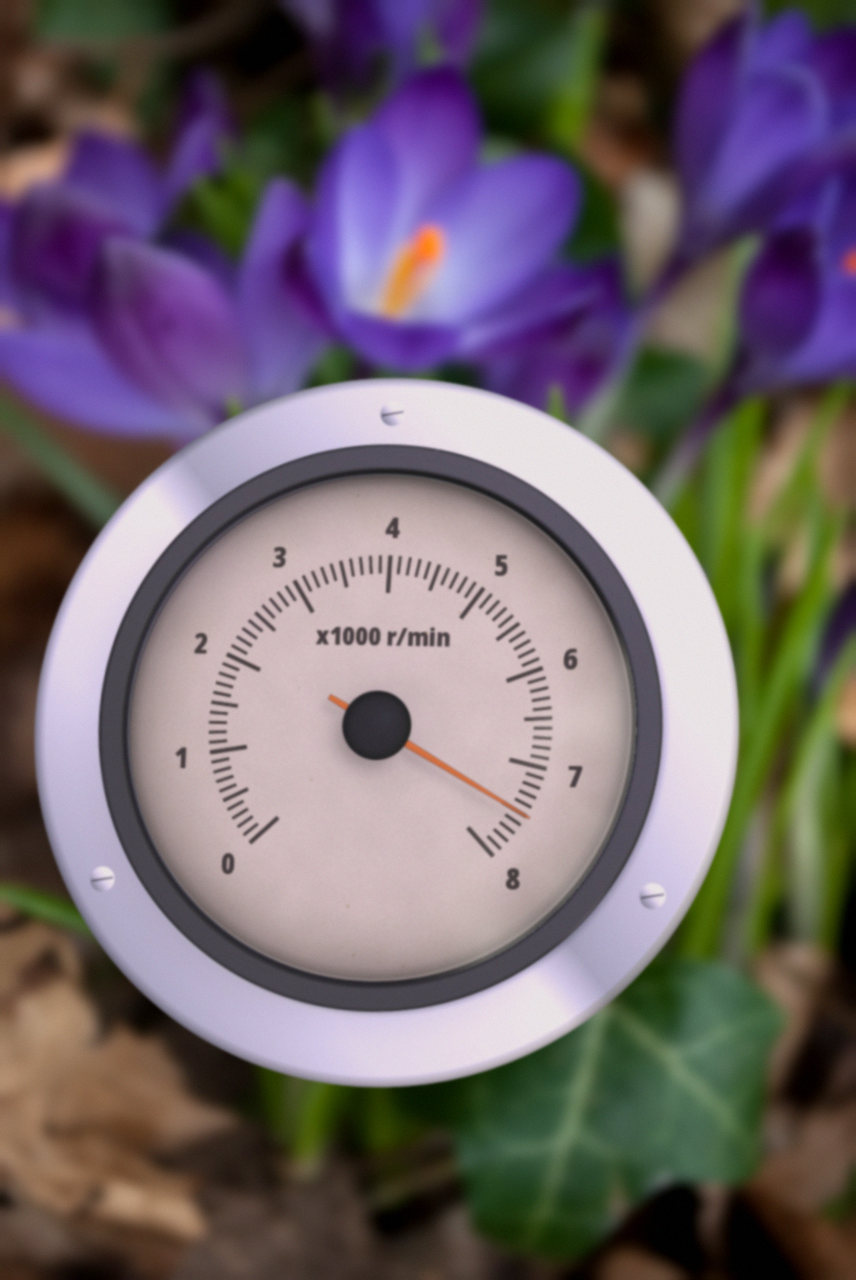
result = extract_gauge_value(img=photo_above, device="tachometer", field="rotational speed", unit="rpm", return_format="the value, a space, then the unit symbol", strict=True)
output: 7500 rpm
